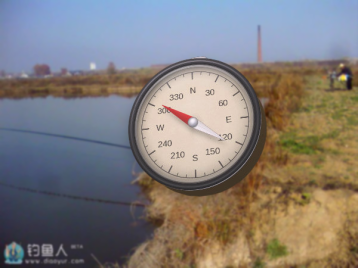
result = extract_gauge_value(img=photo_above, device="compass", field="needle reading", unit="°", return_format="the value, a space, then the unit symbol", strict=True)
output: 305 °
